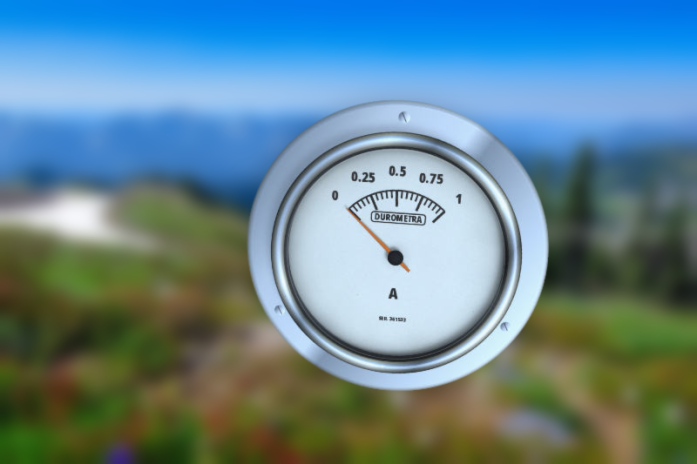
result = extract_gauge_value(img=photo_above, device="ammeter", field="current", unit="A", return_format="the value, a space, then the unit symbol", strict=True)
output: 0 A
